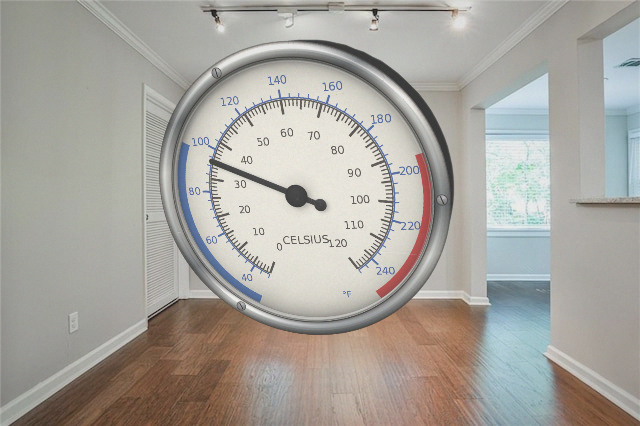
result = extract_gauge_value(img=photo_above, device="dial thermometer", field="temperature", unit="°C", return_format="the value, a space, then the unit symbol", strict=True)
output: 35 °C
